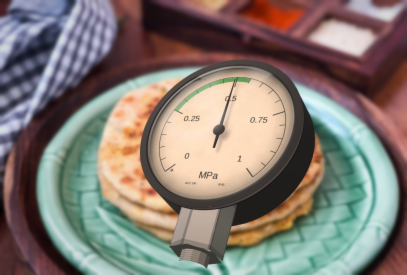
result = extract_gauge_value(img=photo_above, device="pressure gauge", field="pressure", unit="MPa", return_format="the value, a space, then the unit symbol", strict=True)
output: 0.5 MPa
